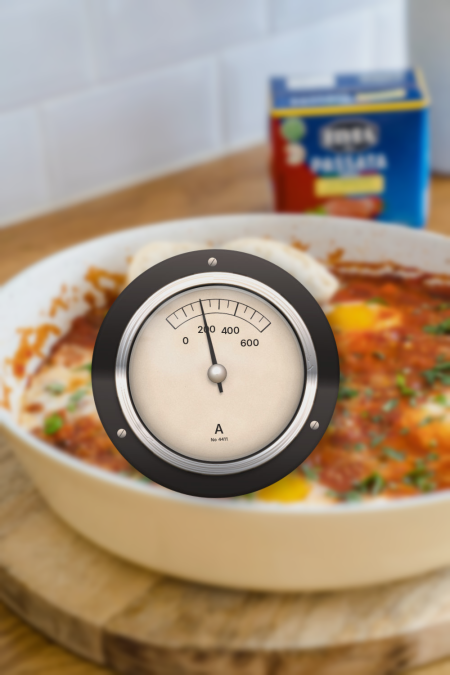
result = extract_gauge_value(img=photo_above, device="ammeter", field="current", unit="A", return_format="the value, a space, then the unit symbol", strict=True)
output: 200 A
